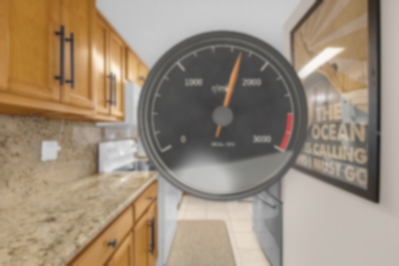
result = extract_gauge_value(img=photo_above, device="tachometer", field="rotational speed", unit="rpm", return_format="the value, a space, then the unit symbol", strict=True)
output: 1700 rpm
